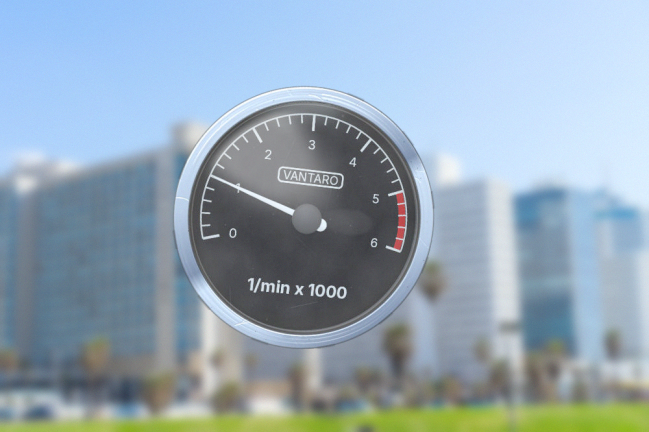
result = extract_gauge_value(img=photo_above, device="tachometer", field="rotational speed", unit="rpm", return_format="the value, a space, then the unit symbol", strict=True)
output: 1000 rpm
